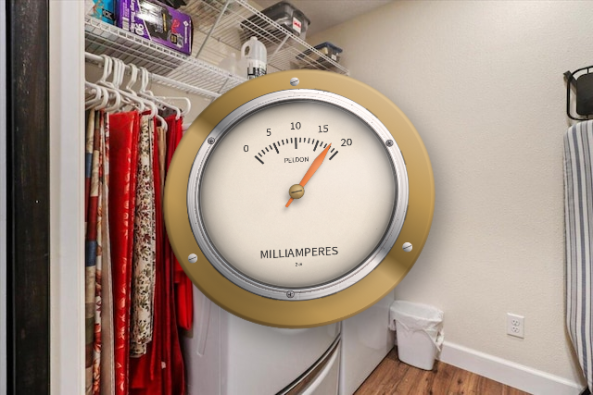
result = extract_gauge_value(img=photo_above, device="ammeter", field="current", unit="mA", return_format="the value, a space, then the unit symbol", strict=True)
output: 18 mA
